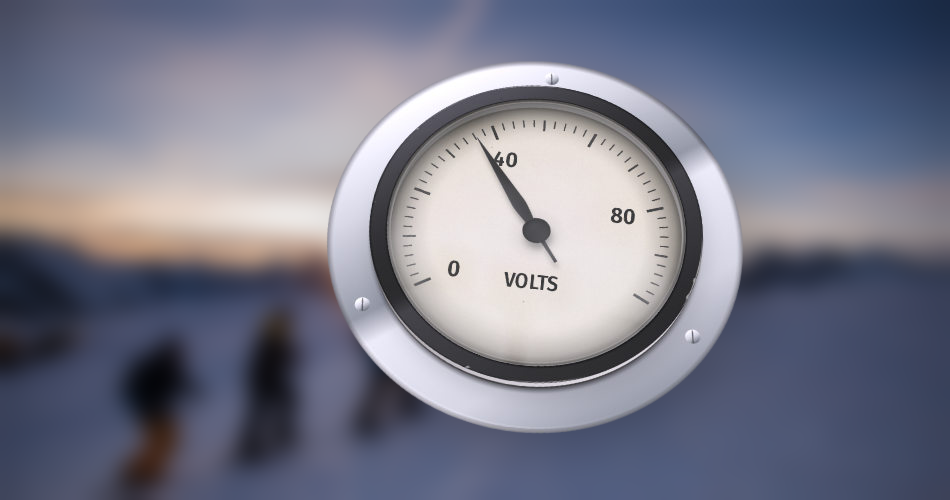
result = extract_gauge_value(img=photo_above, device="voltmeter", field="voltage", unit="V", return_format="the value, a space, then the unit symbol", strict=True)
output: 36 V
